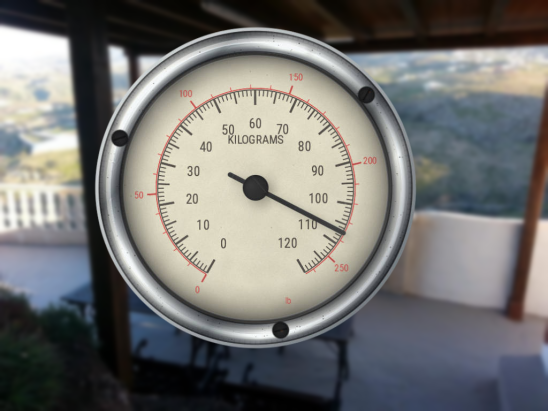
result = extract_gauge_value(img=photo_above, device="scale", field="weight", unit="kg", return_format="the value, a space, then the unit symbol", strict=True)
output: 107 kg
